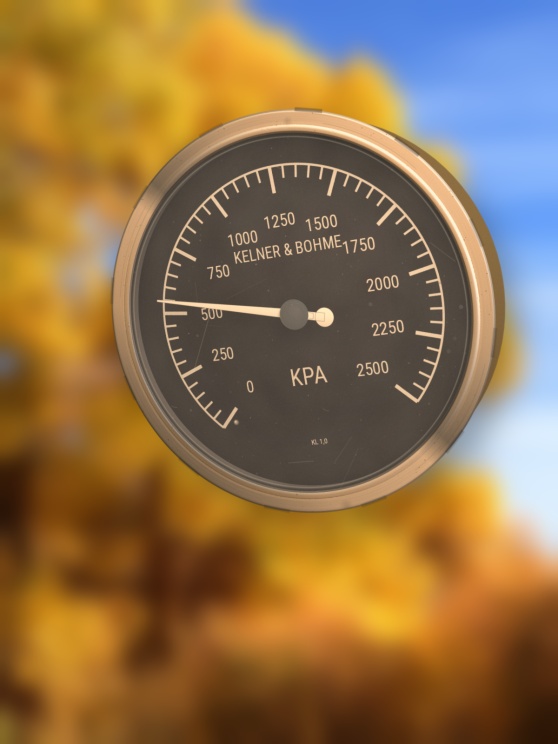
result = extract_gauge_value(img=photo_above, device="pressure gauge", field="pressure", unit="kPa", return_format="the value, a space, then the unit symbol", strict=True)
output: 550 kPa
